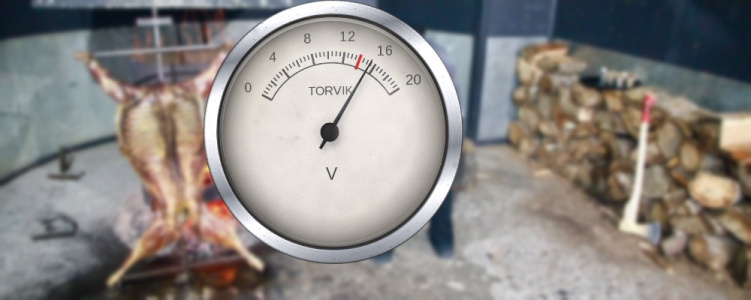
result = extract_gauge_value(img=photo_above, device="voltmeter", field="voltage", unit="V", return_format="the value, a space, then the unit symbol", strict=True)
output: 15.5 V
